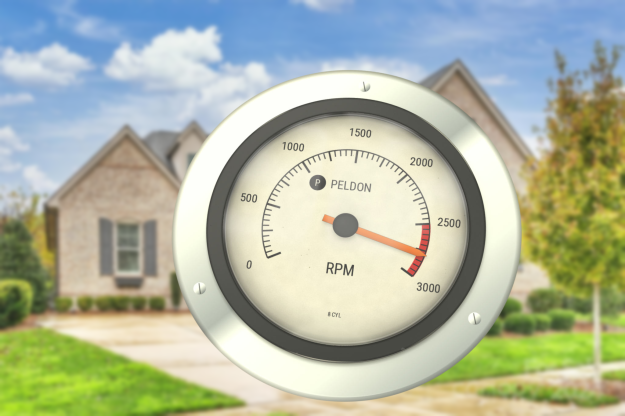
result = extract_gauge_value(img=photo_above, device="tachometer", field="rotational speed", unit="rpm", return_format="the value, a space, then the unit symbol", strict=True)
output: 2800 rpm
